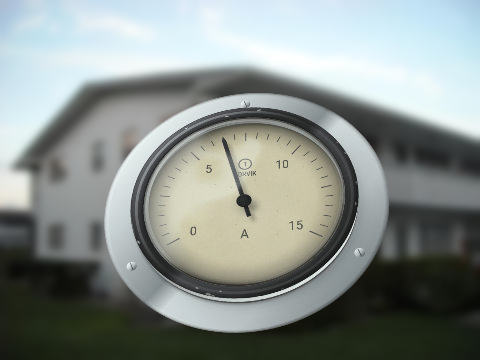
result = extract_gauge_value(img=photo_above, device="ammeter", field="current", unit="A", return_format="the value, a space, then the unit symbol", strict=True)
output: 6.5 A
